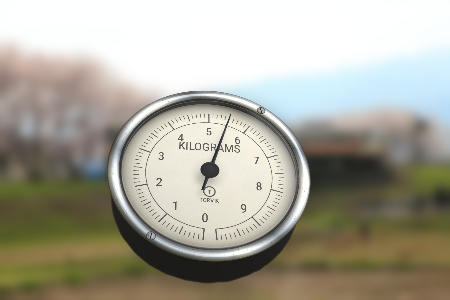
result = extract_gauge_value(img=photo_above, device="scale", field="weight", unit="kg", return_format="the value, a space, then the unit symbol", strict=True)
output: 5.5 kg
